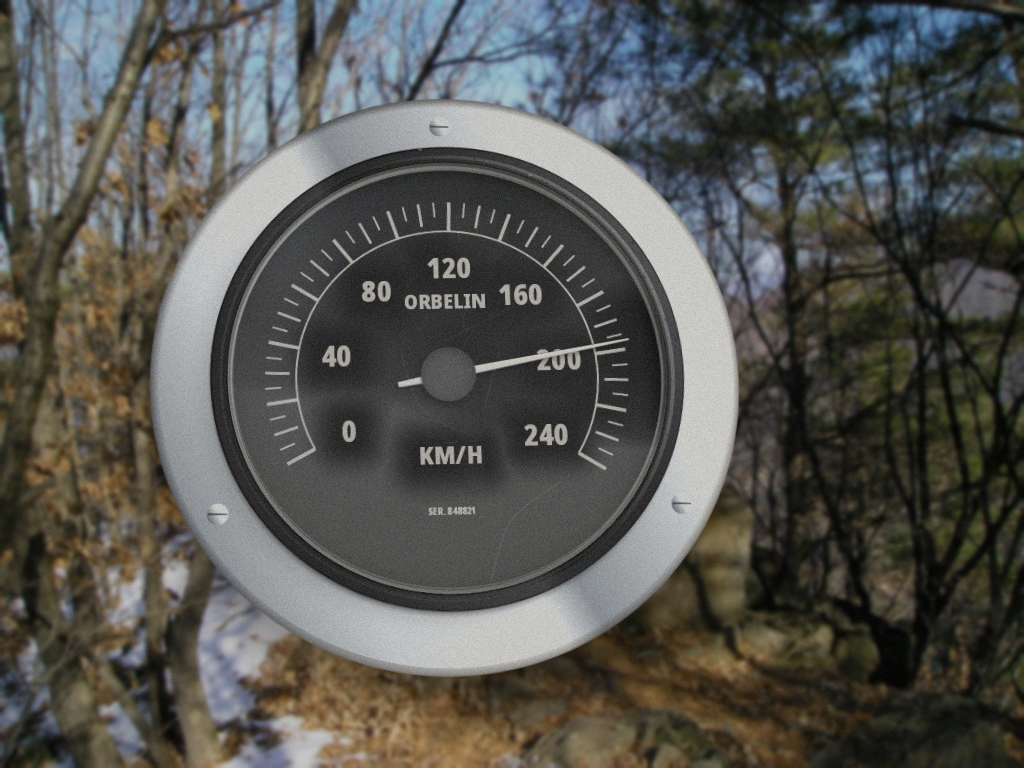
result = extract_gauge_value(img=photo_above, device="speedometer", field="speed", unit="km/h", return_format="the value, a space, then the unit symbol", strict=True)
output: 197.5 km/h
